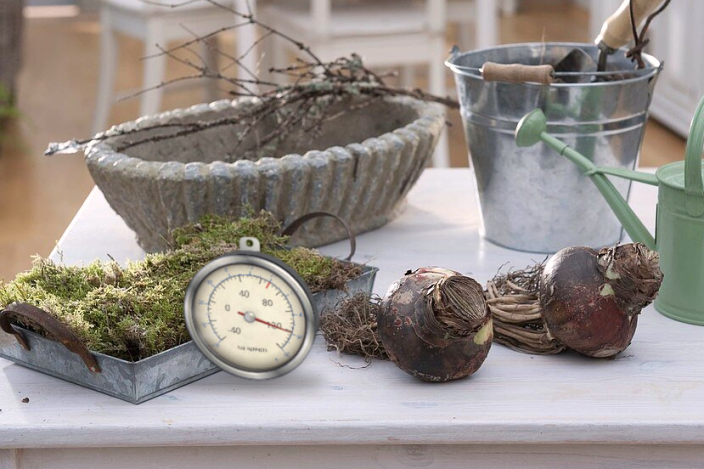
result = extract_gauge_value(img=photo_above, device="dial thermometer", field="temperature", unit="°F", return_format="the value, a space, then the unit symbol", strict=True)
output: 120 °F
